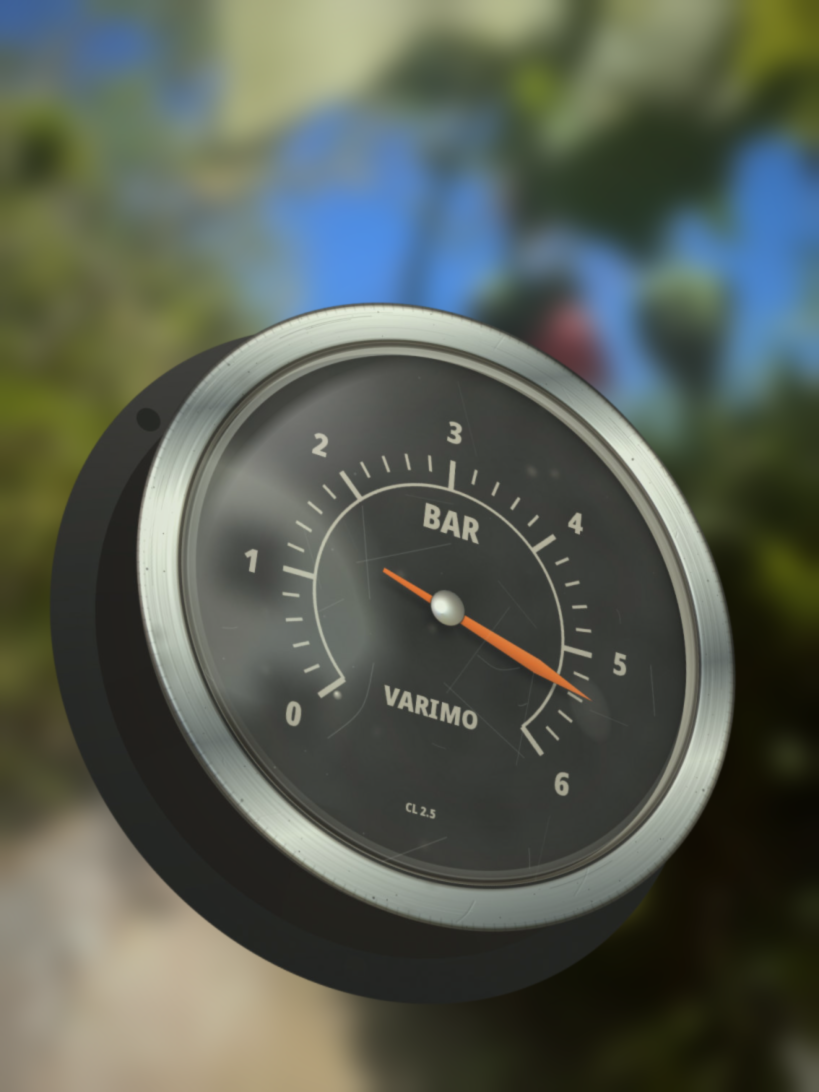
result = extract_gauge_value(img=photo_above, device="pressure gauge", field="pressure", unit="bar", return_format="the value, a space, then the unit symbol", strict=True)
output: 5.4 bar
